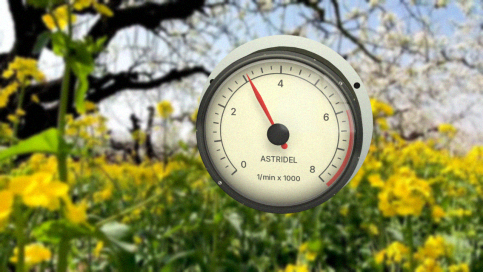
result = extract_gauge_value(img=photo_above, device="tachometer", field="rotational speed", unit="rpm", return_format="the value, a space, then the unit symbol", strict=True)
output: 3125 rpm
